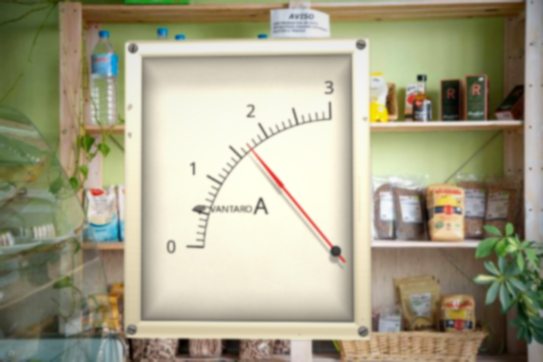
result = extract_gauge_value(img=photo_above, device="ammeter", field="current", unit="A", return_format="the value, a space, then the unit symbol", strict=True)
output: 1.7 A
